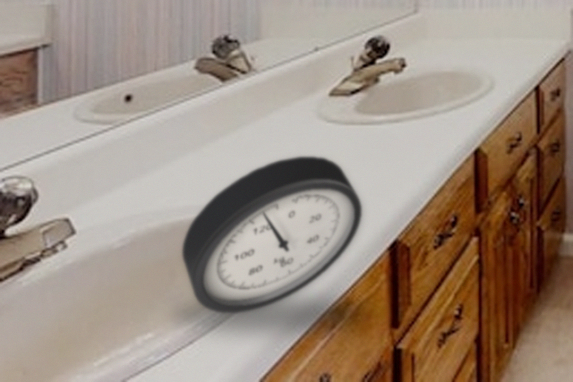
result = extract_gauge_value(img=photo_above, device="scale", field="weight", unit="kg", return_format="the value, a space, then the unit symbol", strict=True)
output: 125 kg
